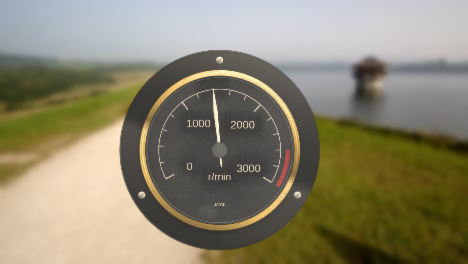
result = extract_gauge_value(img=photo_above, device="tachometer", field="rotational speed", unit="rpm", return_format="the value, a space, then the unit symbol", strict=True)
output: 1400 rpm
